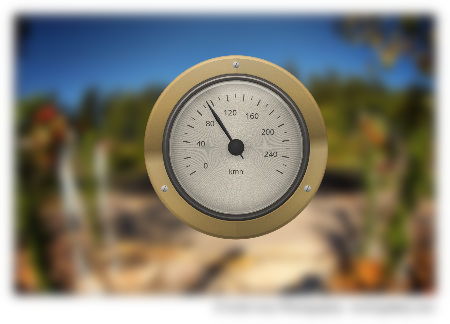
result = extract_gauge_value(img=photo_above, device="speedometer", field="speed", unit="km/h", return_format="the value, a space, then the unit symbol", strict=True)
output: 95 km/h
